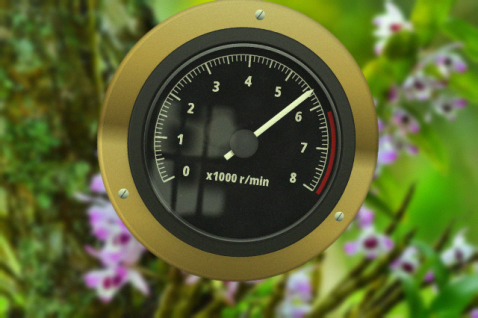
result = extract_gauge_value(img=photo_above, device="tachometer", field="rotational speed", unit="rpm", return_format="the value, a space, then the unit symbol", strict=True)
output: 5600 rpm
